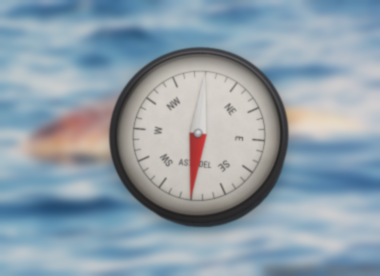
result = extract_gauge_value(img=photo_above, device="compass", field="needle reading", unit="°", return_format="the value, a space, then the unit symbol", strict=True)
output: 180 °
